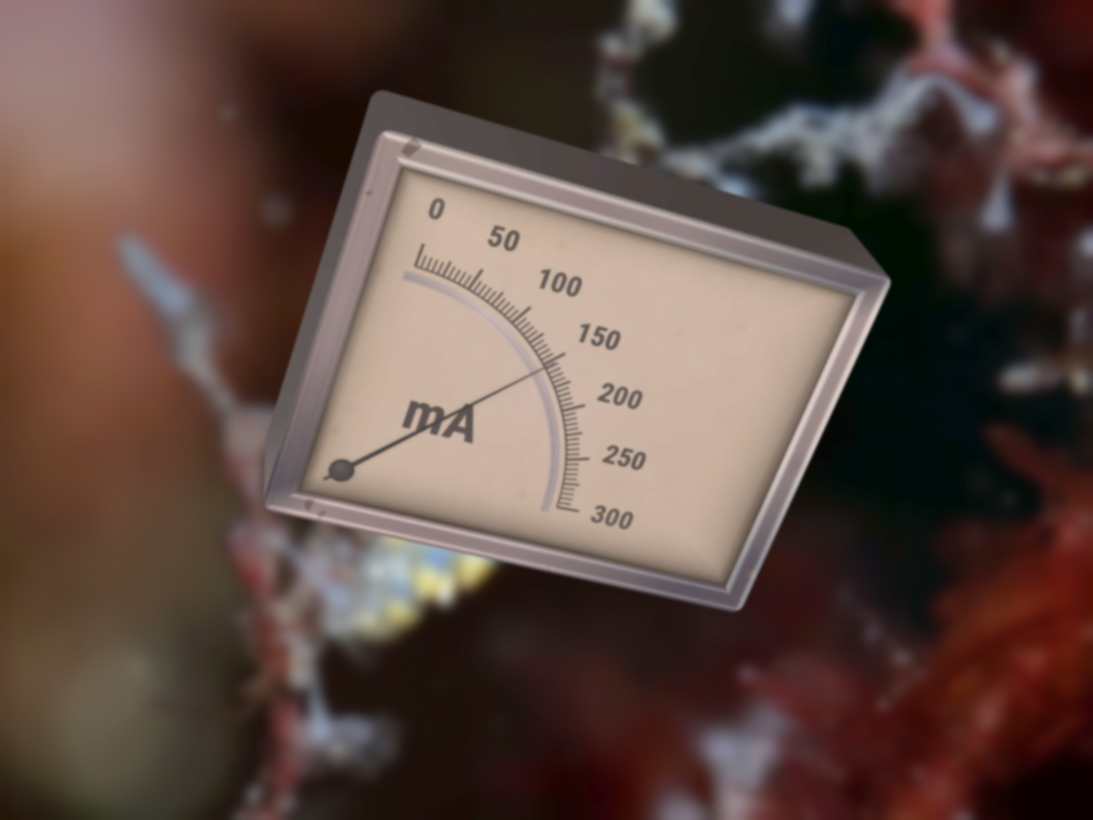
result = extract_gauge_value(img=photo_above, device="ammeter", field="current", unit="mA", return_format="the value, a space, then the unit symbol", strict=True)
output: 150 mA
